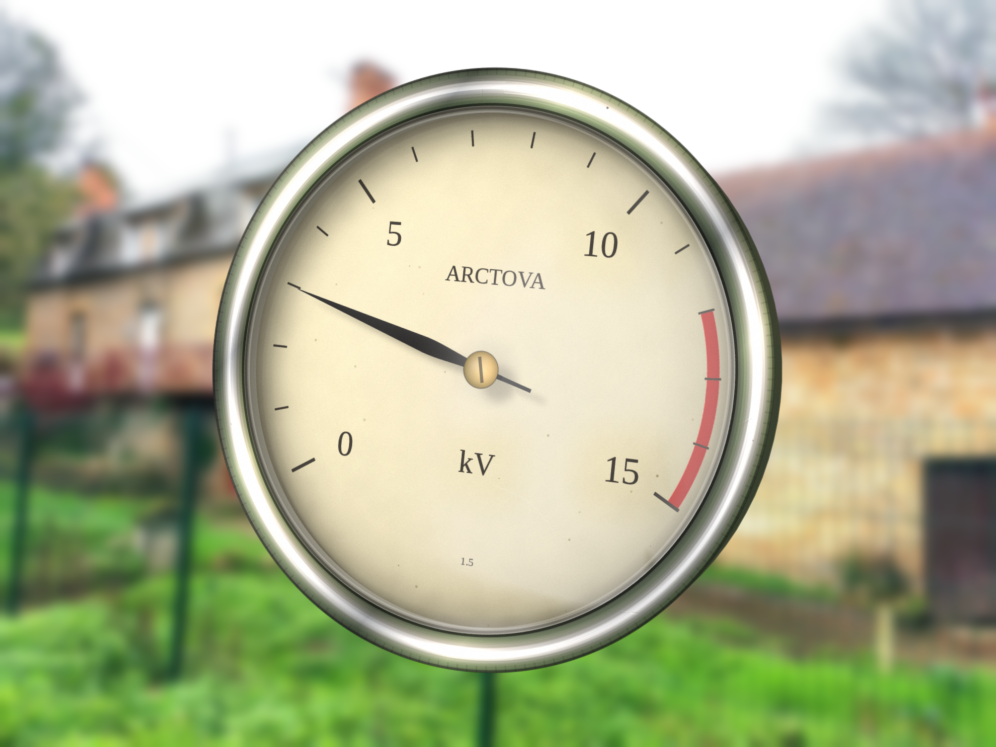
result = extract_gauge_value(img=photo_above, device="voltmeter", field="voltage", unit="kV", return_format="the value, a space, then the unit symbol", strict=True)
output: 3 kV
